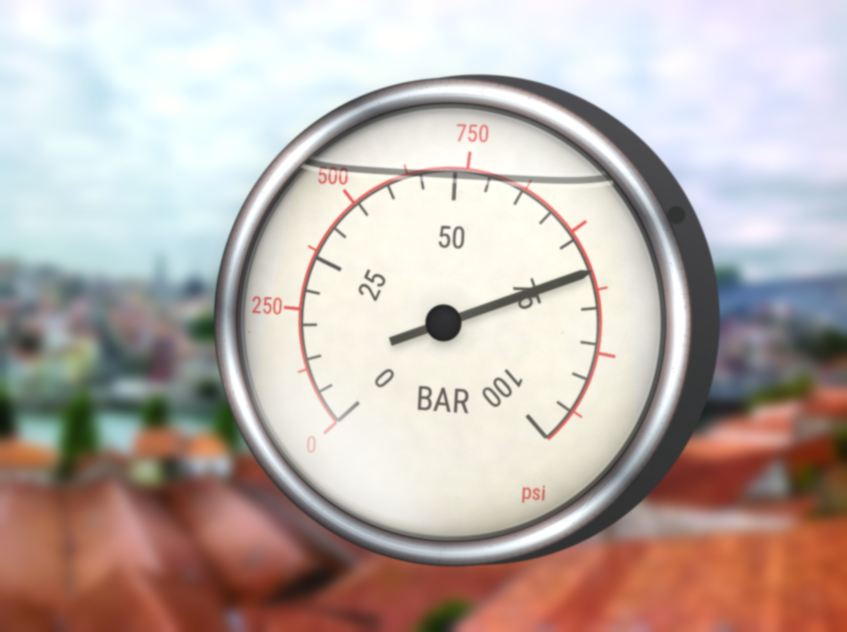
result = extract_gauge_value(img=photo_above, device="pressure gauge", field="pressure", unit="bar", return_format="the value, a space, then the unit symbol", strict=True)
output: 75 bar
